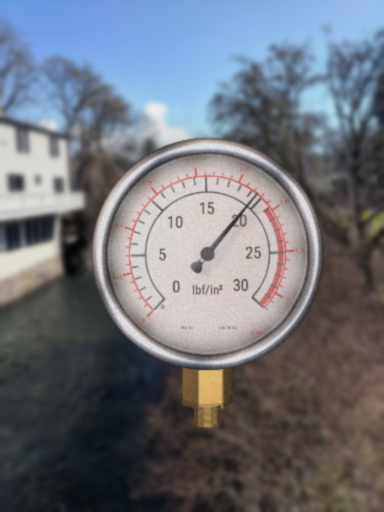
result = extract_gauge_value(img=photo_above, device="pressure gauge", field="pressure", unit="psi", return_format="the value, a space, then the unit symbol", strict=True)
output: 19.5 psi
